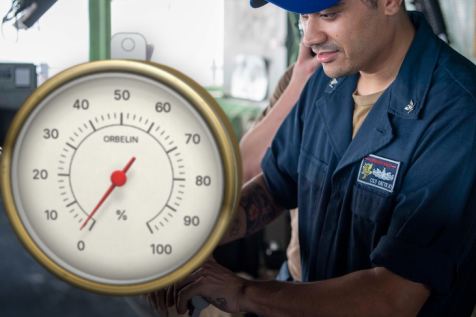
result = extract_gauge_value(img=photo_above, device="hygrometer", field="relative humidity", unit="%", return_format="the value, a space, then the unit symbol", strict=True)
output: 2 %
